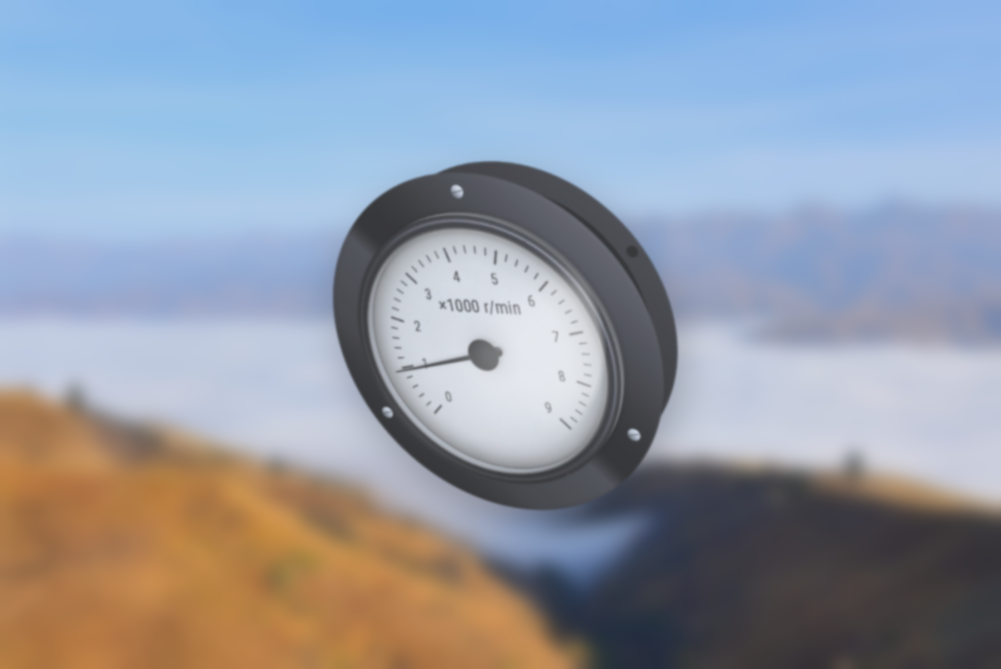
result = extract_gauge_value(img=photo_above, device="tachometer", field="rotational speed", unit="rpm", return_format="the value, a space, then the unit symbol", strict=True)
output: 1000 rpm
